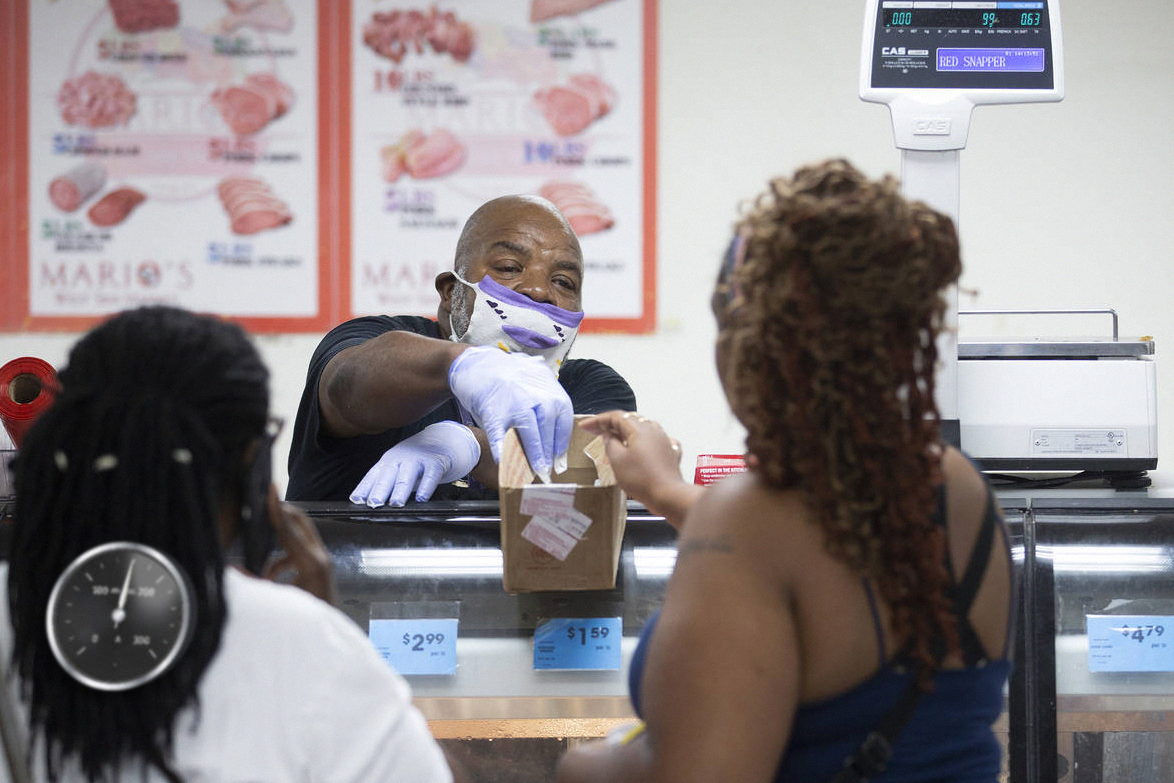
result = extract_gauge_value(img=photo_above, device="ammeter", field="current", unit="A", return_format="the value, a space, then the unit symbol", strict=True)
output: 160 A
